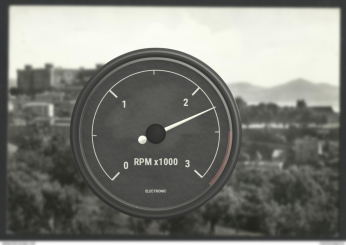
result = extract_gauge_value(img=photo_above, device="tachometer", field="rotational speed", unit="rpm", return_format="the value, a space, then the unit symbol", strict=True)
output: 2250 rpm
